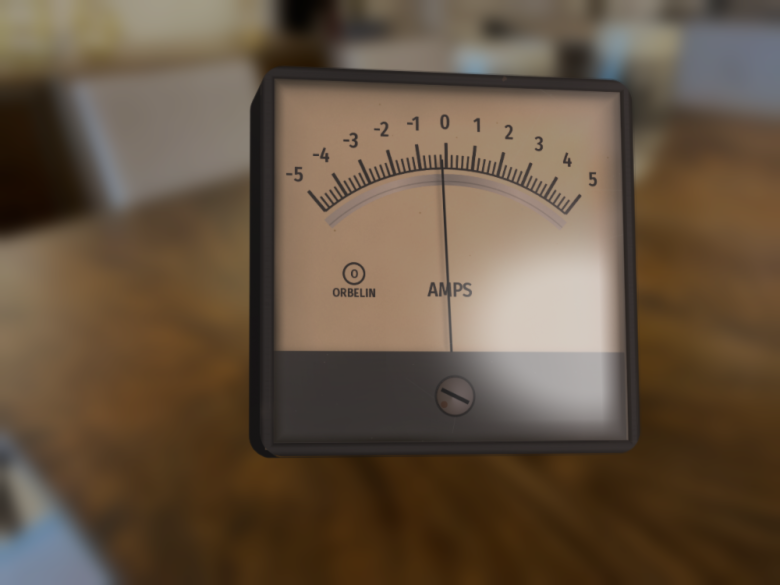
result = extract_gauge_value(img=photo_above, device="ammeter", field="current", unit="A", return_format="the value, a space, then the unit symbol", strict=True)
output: -0.2 A
